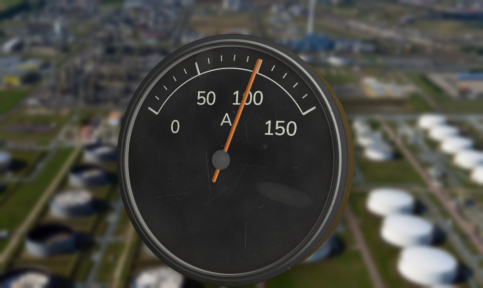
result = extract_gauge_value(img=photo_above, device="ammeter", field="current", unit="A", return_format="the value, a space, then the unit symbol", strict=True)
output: 100 A
